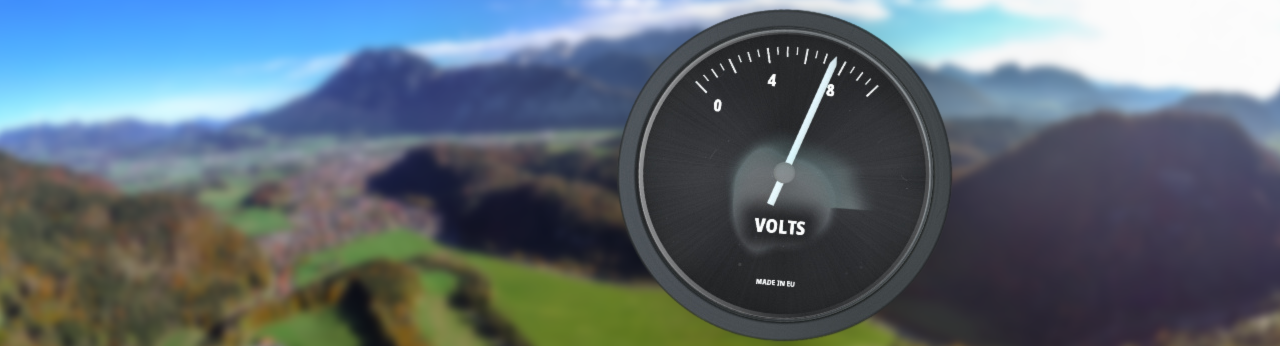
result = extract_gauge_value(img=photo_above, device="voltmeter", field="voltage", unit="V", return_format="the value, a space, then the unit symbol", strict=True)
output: 7.5 V
